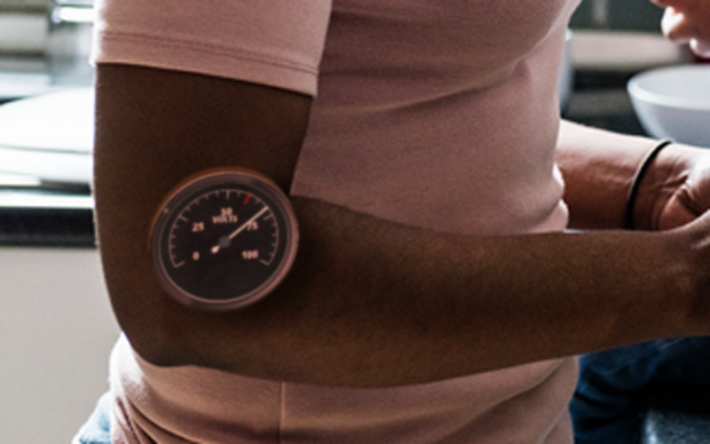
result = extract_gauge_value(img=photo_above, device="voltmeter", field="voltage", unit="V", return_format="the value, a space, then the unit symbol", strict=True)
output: 70 V
